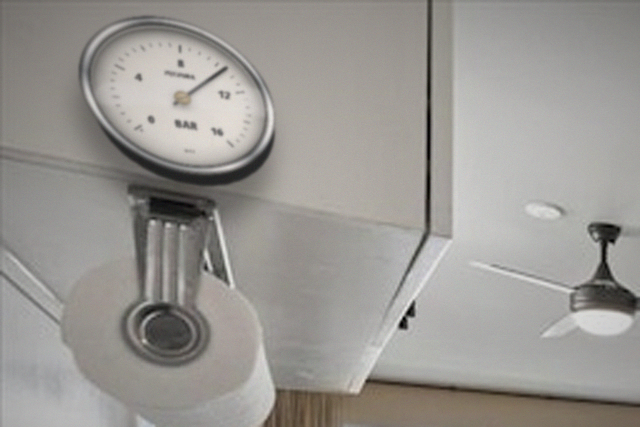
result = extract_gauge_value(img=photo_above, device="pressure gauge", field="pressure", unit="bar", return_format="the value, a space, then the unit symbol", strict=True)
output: 10.5 bar
